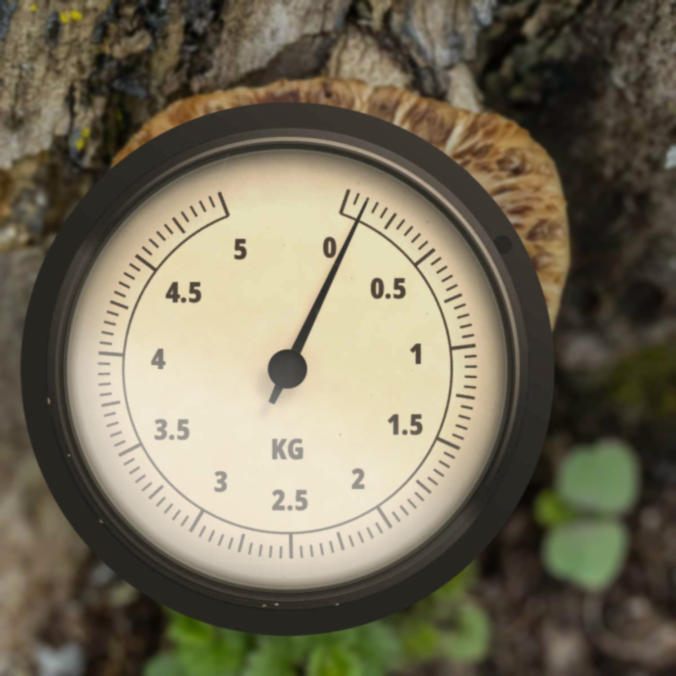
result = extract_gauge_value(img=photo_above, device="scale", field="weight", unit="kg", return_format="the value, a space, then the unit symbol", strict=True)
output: 0.1 kg
